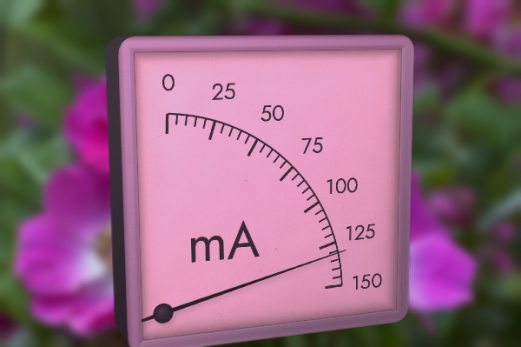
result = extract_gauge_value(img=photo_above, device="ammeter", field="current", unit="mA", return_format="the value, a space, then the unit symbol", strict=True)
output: 130 mA
